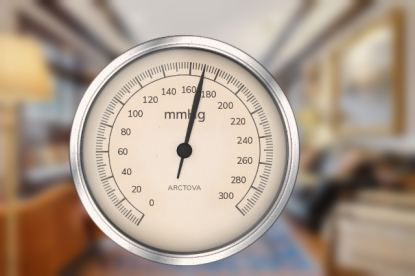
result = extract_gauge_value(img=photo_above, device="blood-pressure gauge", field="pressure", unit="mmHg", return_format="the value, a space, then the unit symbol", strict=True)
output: 170 mmHg
